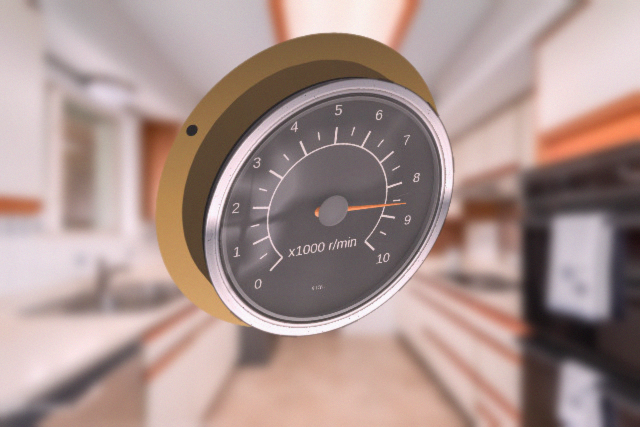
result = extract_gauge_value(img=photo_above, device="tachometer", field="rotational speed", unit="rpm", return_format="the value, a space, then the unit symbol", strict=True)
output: 8500 rpm
